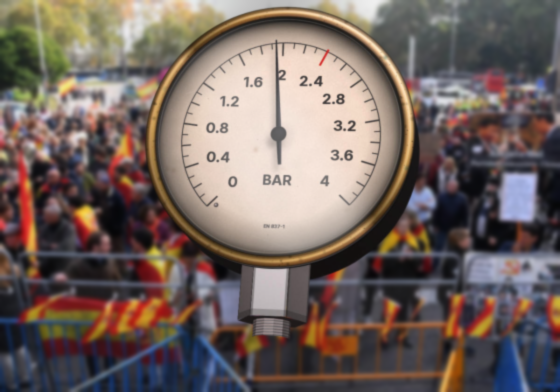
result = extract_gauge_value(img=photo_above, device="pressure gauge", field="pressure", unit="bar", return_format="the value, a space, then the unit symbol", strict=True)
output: 1.95 bar
